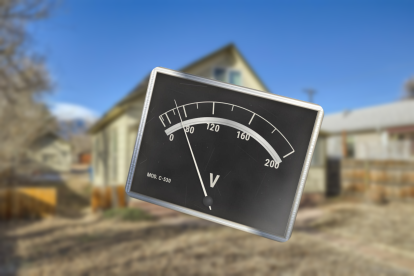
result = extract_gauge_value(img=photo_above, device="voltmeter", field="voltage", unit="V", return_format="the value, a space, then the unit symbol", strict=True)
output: 70 V
